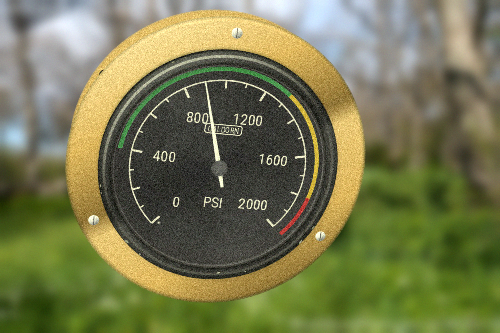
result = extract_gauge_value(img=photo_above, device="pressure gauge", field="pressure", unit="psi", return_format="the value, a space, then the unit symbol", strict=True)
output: 900 psi
